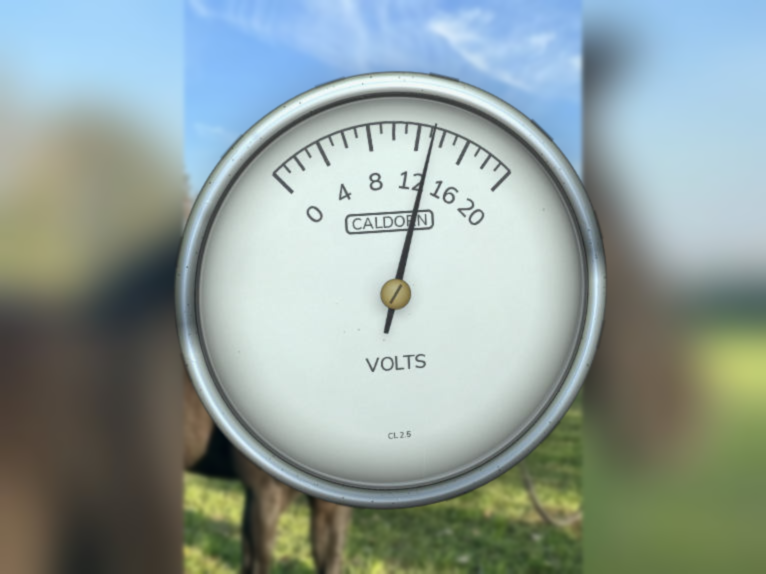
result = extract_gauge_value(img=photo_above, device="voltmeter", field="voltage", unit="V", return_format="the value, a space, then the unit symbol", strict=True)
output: 13 V
